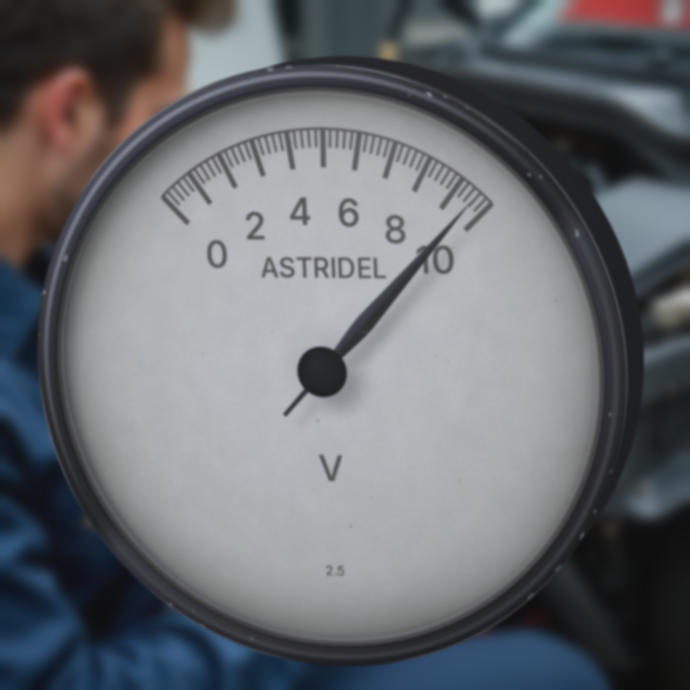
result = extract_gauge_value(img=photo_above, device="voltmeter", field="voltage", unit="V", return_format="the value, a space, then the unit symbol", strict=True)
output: 9.6 V
